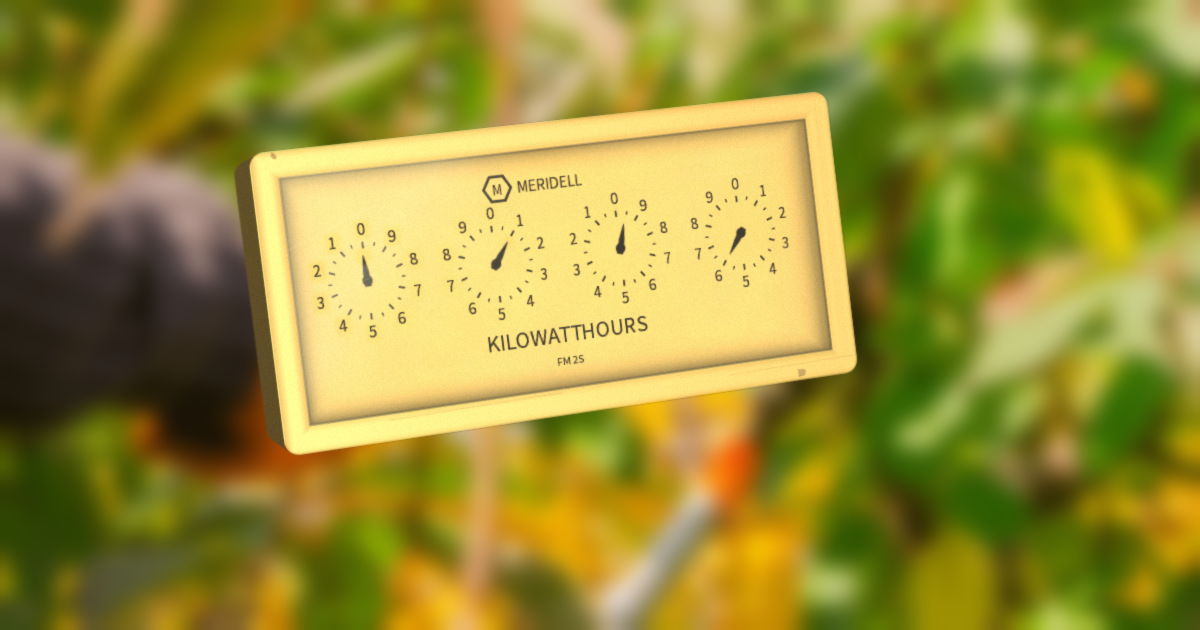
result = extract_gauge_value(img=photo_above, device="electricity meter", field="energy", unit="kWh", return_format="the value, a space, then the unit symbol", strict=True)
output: 96 kWh
